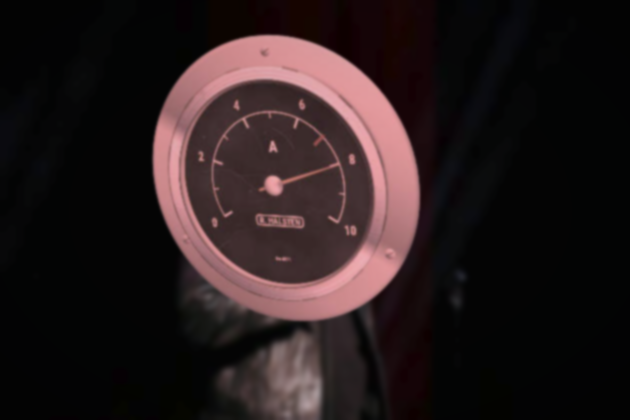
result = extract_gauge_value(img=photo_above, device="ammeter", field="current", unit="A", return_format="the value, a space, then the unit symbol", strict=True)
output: 8 A
